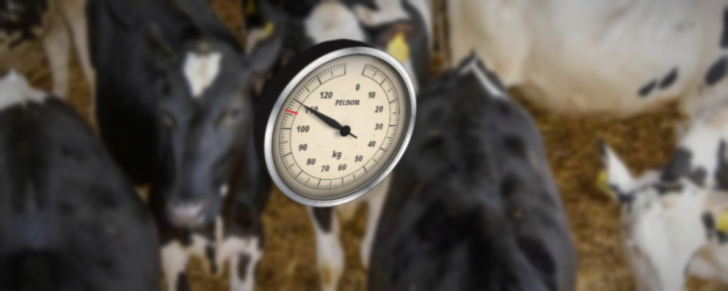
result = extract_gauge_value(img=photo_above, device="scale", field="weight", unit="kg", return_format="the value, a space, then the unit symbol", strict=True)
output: 110 kg
